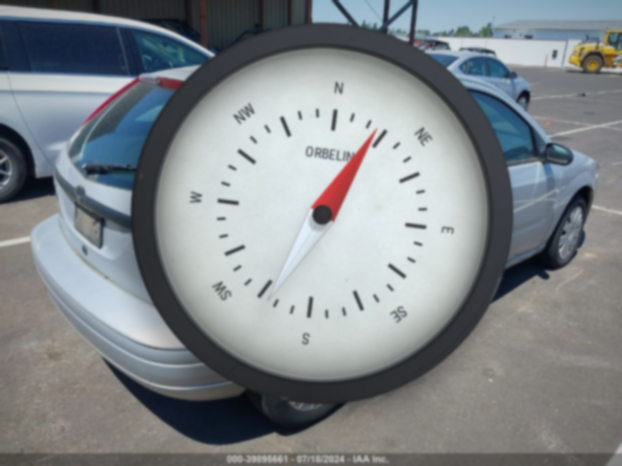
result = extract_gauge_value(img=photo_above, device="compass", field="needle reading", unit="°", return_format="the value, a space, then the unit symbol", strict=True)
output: 25 °
